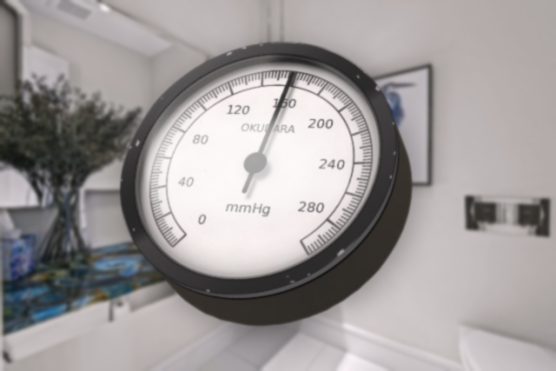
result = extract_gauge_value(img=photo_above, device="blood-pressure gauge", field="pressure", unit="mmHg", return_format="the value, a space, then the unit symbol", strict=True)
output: 160 mmHg
